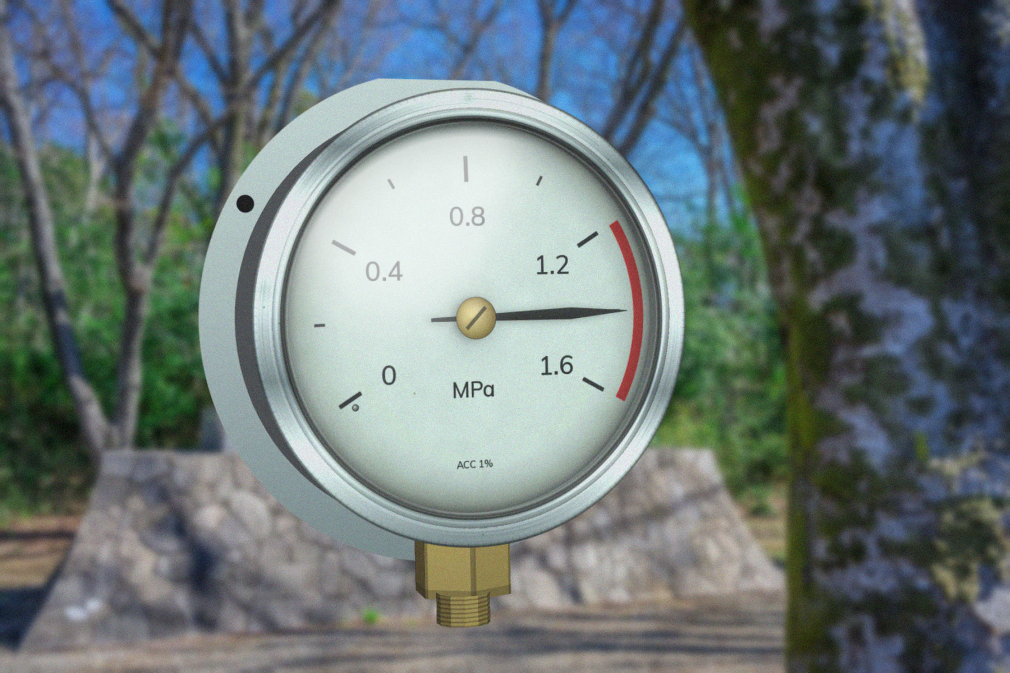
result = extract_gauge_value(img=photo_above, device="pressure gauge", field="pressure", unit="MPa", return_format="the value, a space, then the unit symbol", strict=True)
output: 1.4 MPa
